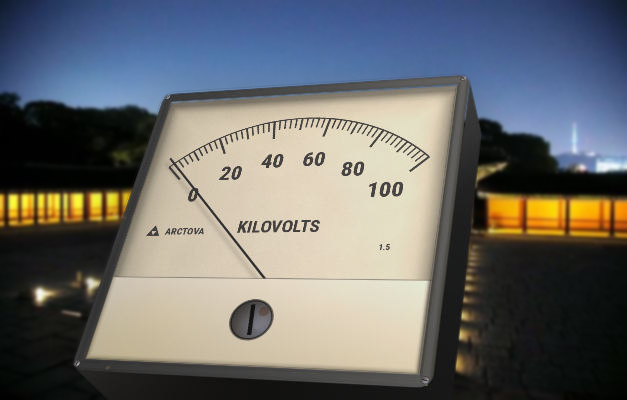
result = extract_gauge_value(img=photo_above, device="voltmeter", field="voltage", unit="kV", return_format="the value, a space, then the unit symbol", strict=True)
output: 2 kV
